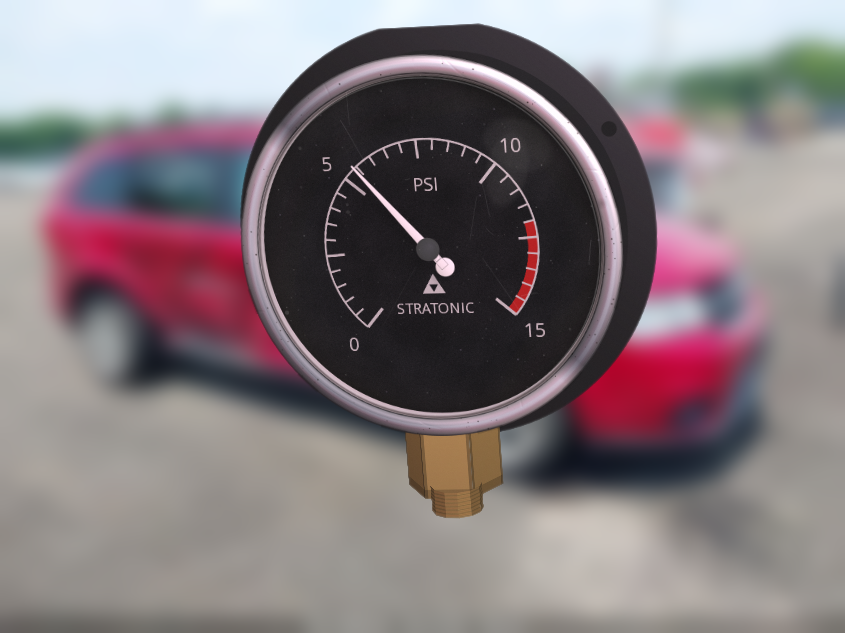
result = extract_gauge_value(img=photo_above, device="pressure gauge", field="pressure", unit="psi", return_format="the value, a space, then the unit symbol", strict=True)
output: 5.5 psi
